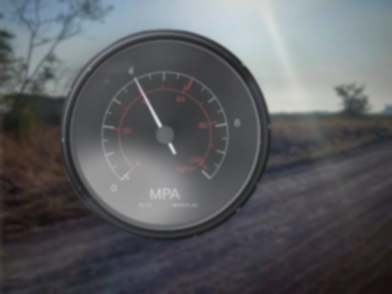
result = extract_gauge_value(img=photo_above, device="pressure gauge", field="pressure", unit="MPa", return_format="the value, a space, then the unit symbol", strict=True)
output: 4 MPa
